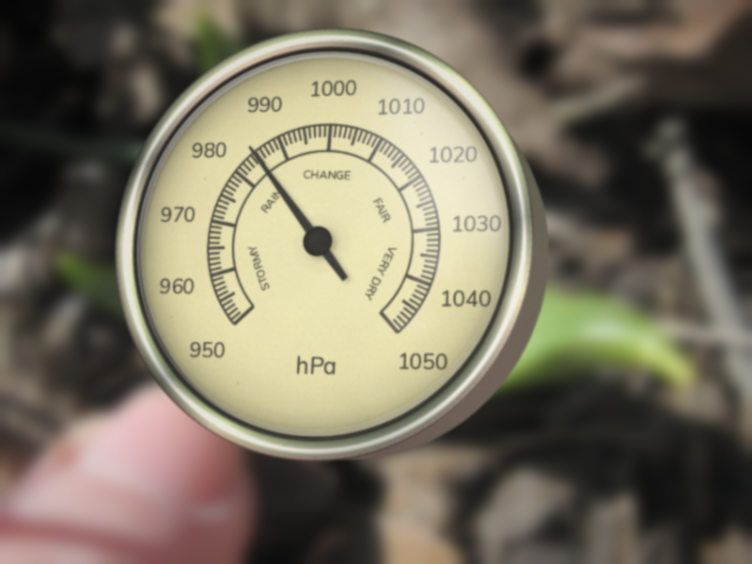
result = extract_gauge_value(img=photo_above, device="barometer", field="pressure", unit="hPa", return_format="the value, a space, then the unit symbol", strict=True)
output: 985 hPa
